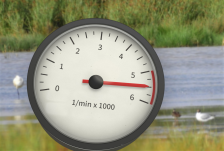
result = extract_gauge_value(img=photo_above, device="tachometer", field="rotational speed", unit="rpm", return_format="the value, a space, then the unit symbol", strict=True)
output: 5500 rpm
